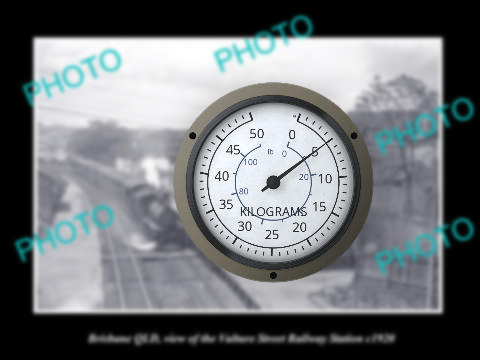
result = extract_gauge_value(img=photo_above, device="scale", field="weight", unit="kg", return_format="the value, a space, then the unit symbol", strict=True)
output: 5 kg
